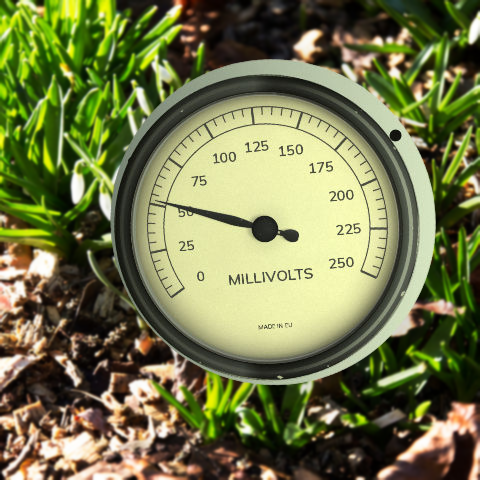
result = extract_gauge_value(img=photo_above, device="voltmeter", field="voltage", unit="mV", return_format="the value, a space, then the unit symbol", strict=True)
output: 52.5 mV
